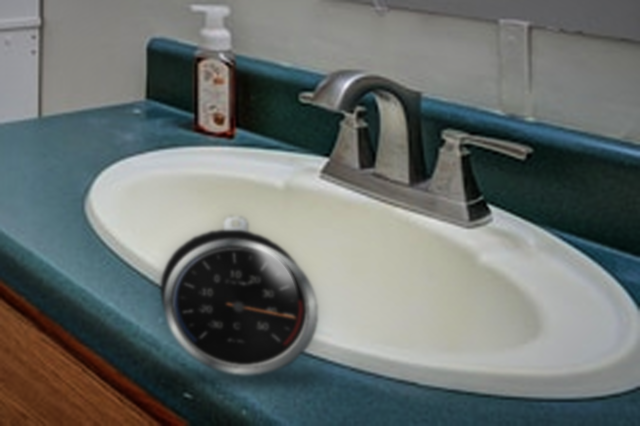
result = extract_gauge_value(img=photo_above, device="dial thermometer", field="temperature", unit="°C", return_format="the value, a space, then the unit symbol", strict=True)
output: 40 °C
